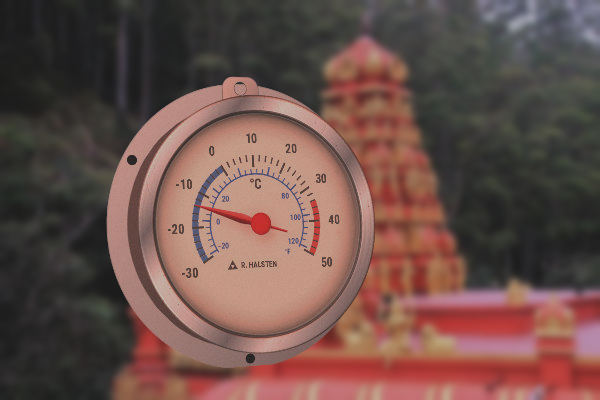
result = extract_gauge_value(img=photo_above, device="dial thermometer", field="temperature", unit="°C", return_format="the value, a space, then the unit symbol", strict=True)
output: -14 °C
